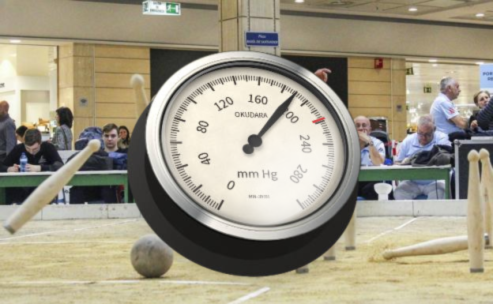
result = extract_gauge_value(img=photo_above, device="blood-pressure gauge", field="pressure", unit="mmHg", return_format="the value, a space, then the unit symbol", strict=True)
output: 190 mmHg
